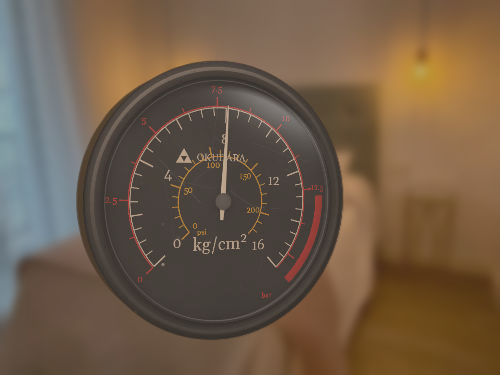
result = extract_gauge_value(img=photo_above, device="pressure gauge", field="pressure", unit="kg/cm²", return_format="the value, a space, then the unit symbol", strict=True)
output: 8 kg/cm²
